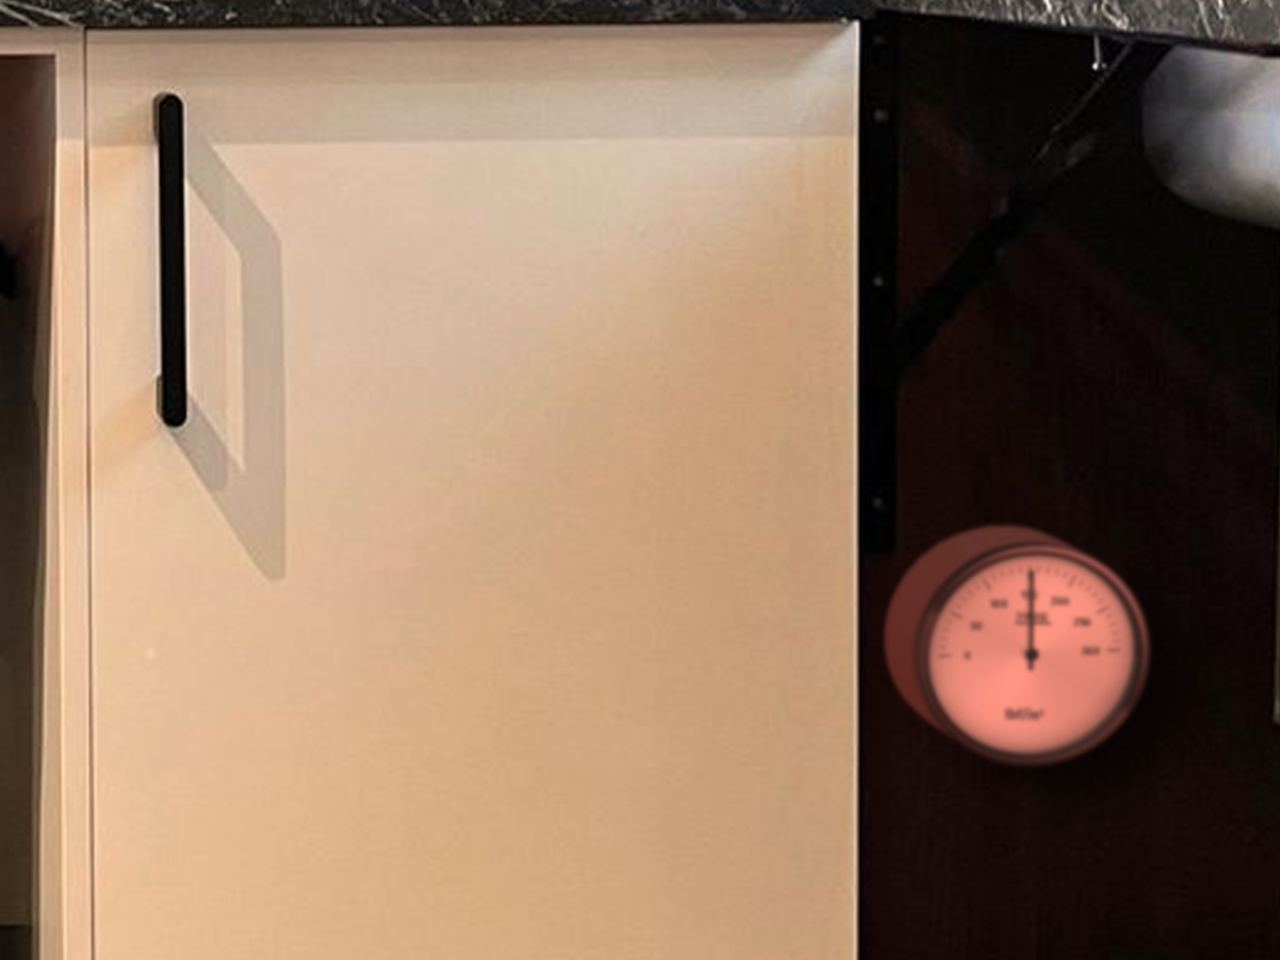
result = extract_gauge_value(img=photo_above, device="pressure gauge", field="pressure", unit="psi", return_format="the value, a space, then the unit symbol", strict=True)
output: 150 psi
